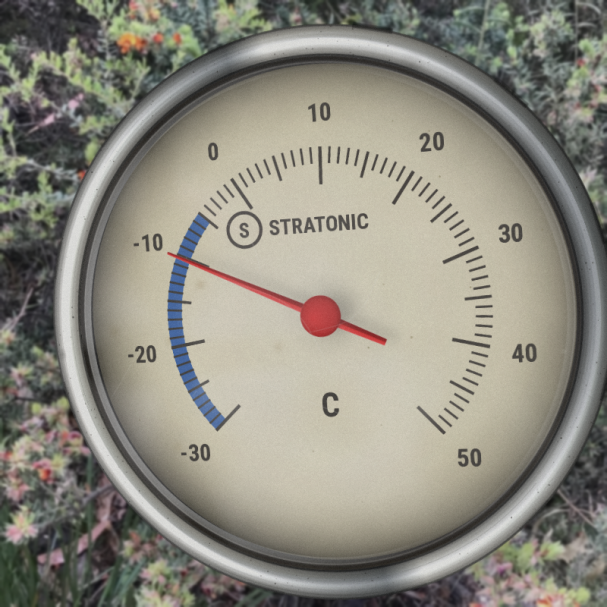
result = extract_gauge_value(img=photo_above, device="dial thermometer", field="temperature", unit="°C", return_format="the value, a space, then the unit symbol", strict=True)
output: -10 °C
